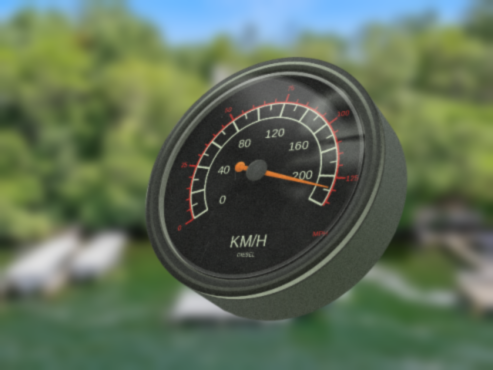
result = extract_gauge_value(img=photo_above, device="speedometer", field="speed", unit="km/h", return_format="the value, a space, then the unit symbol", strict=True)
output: 210 km/h
